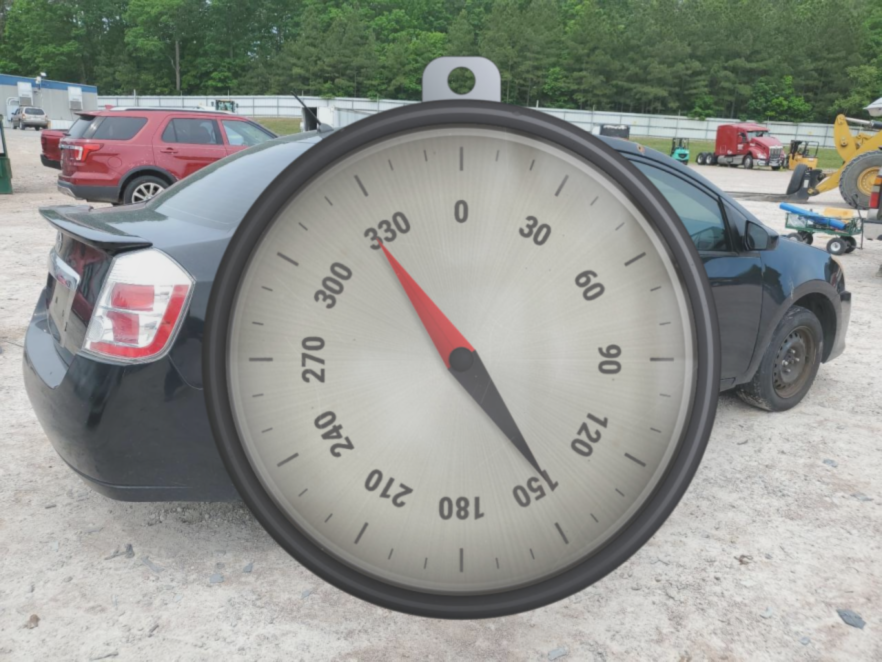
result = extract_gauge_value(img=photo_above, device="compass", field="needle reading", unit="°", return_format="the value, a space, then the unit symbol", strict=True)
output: 325 °
